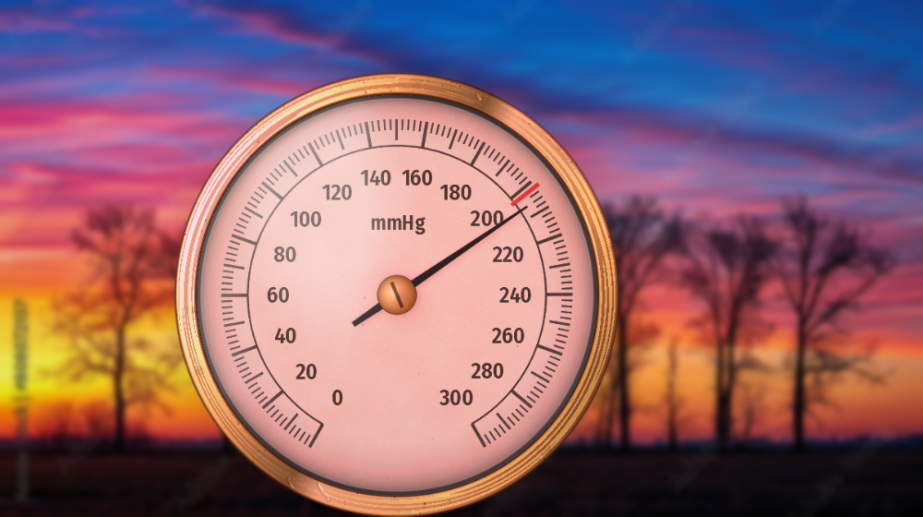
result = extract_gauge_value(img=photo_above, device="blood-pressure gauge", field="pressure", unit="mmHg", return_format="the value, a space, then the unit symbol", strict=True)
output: 206 mmHg
